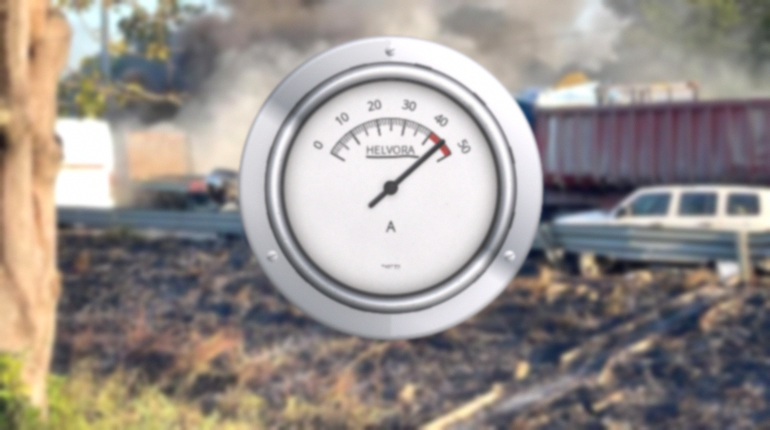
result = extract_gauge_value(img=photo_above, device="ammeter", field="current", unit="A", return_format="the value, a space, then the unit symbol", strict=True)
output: 45 A
